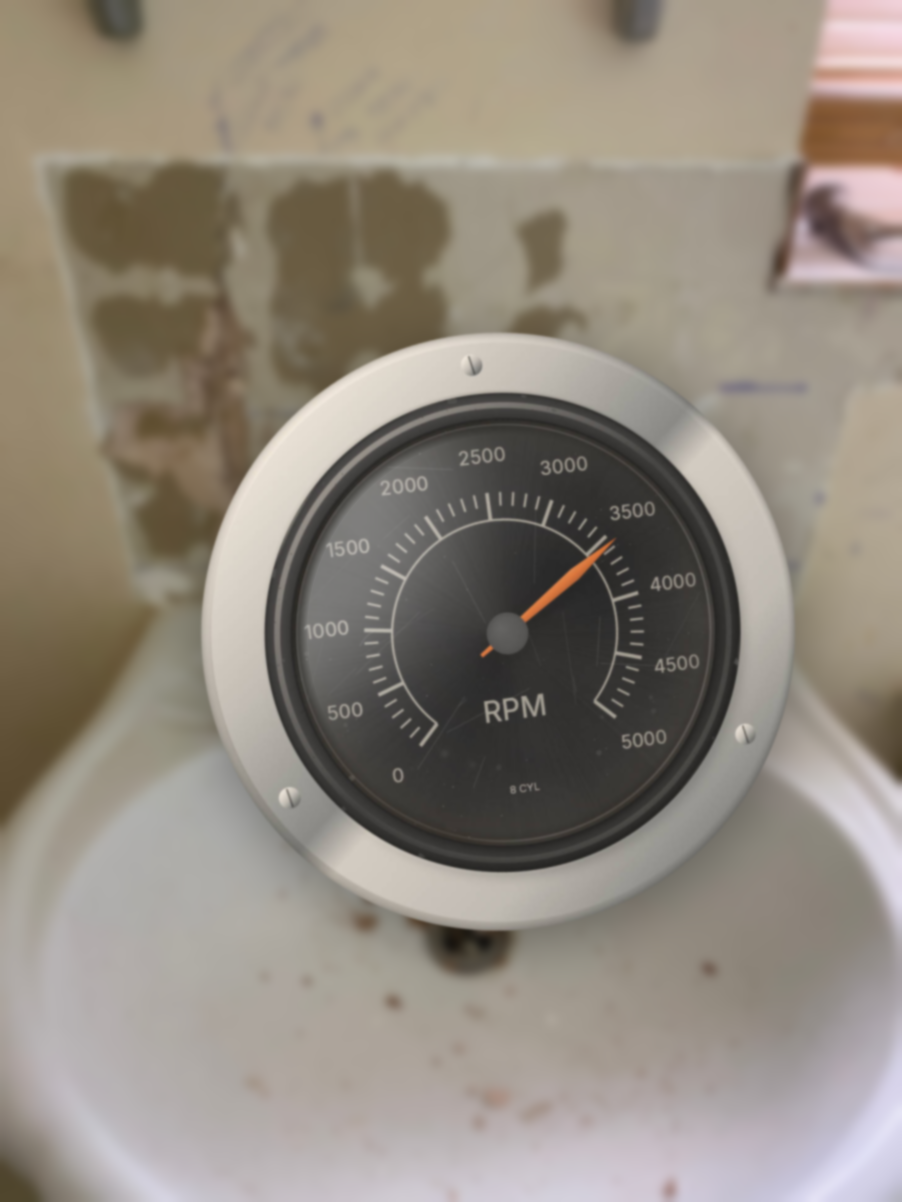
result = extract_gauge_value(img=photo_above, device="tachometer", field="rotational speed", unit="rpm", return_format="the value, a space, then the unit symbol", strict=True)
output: 3550 rpm
